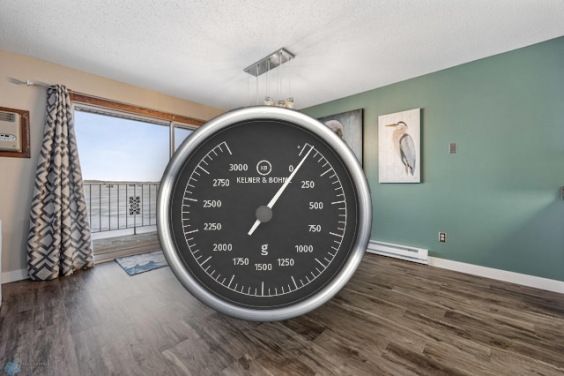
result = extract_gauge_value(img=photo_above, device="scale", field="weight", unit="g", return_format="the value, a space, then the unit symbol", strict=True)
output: 50 g
